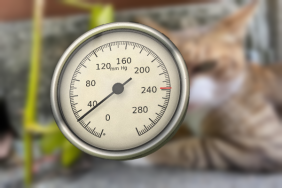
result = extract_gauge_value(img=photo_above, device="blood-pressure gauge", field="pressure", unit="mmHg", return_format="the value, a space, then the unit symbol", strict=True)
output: 30 mmHg
